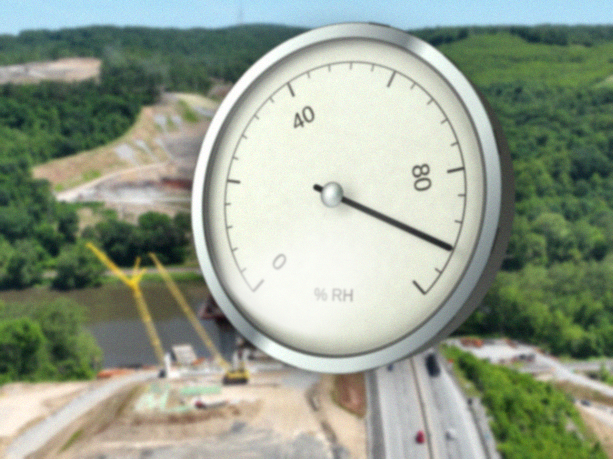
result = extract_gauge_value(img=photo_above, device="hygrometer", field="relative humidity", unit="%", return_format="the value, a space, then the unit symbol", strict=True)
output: 92 %
